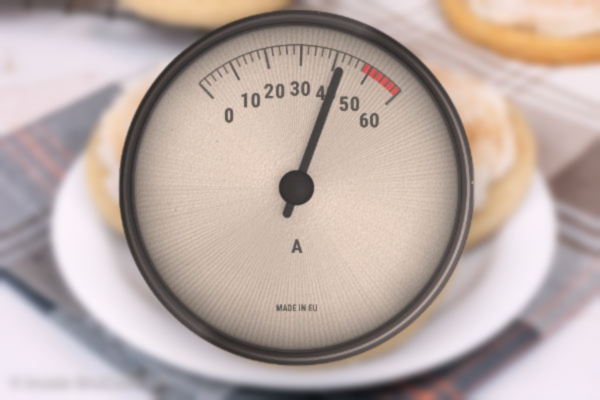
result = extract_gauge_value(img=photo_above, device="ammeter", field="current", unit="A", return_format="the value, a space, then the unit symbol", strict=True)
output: 42 A
